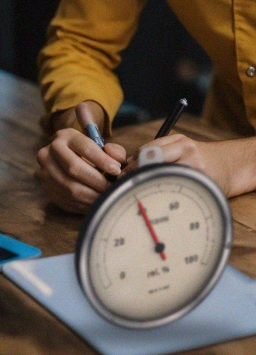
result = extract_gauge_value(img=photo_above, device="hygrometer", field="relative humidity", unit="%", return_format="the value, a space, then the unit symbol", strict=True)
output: 40 %
